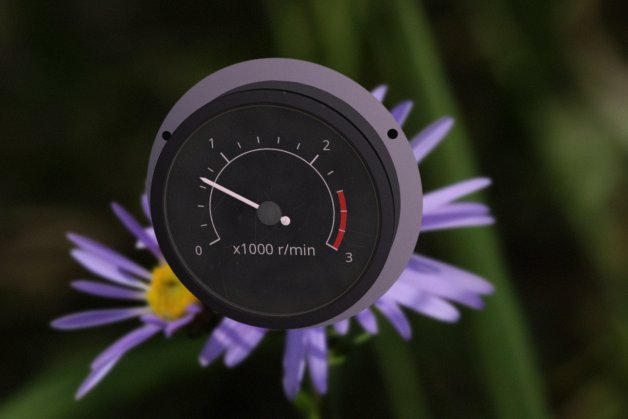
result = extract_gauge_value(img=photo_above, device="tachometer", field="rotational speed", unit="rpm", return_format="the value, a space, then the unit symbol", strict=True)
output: 700 rpm
